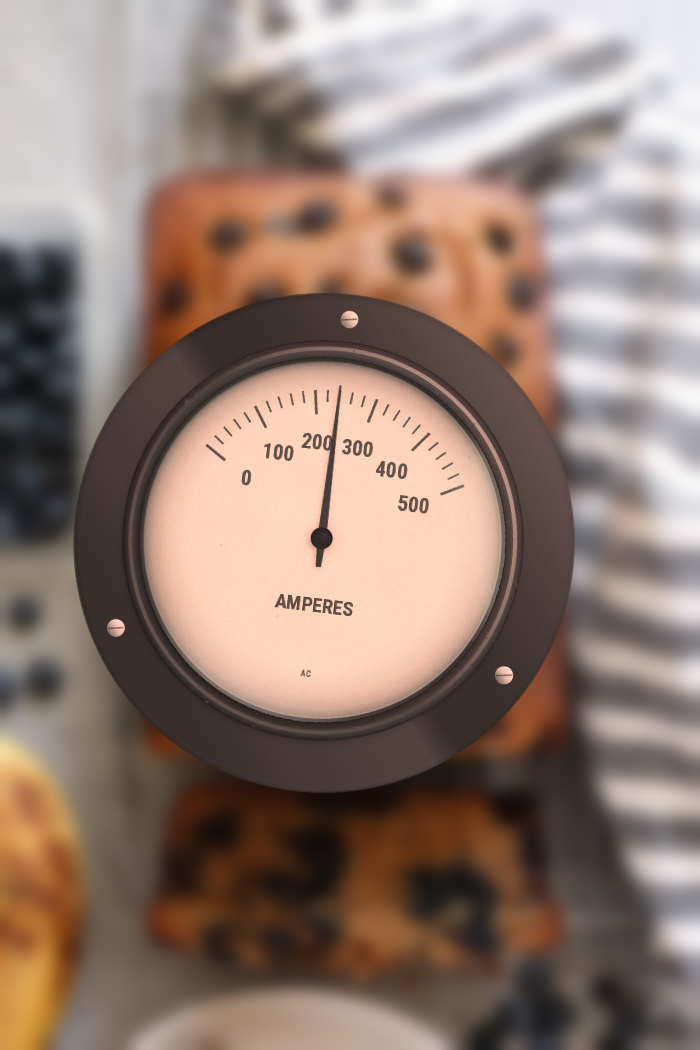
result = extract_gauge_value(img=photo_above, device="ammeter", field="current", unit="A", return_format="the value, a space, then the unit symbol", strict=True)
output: 240 A
